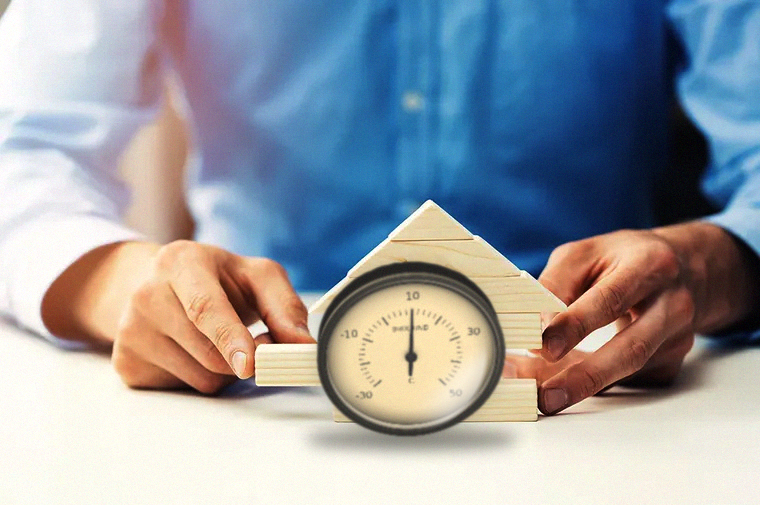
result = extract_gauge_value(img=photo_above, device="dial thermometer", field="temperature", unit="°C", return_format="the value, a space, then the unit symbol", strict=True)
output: 10 °C
